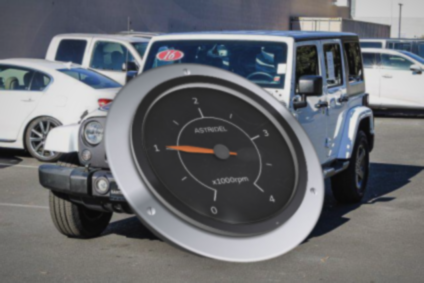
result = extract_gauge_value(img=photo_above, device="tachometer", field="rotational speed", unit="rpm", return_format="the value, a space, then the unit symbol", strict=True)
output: 1000 rpm
